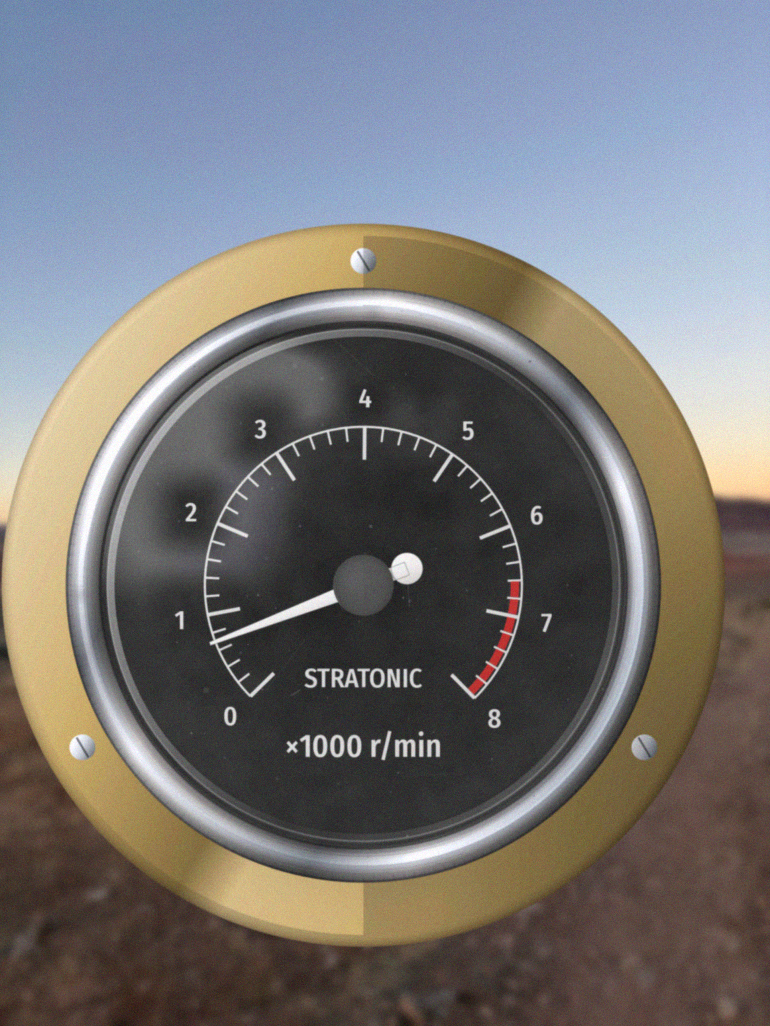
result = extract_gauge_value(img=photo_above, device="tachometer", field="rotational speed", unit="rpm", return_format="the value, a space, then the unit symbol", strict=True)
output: 700 rpm
